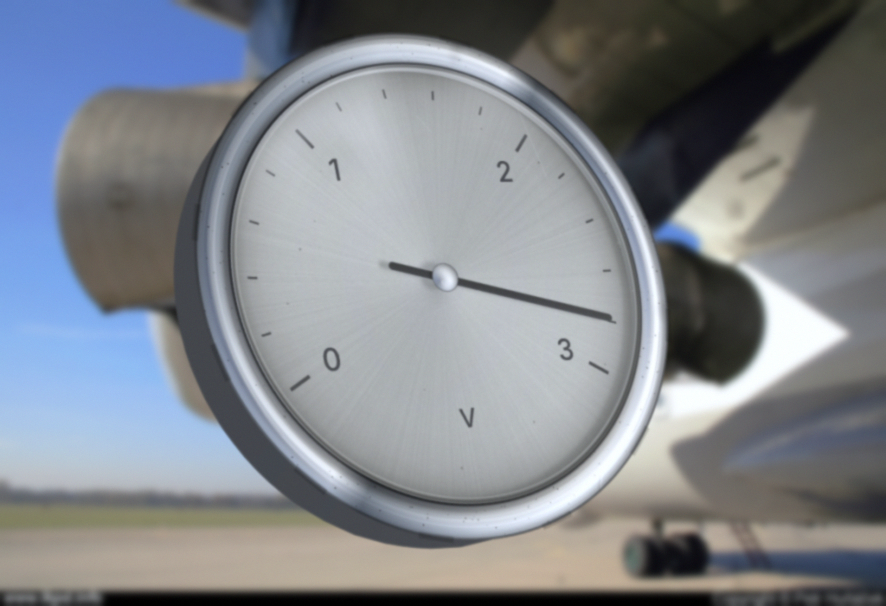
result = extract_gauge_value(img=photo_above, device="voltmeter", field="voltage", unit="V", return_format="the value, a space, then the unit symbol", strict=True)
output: 2.8 V
